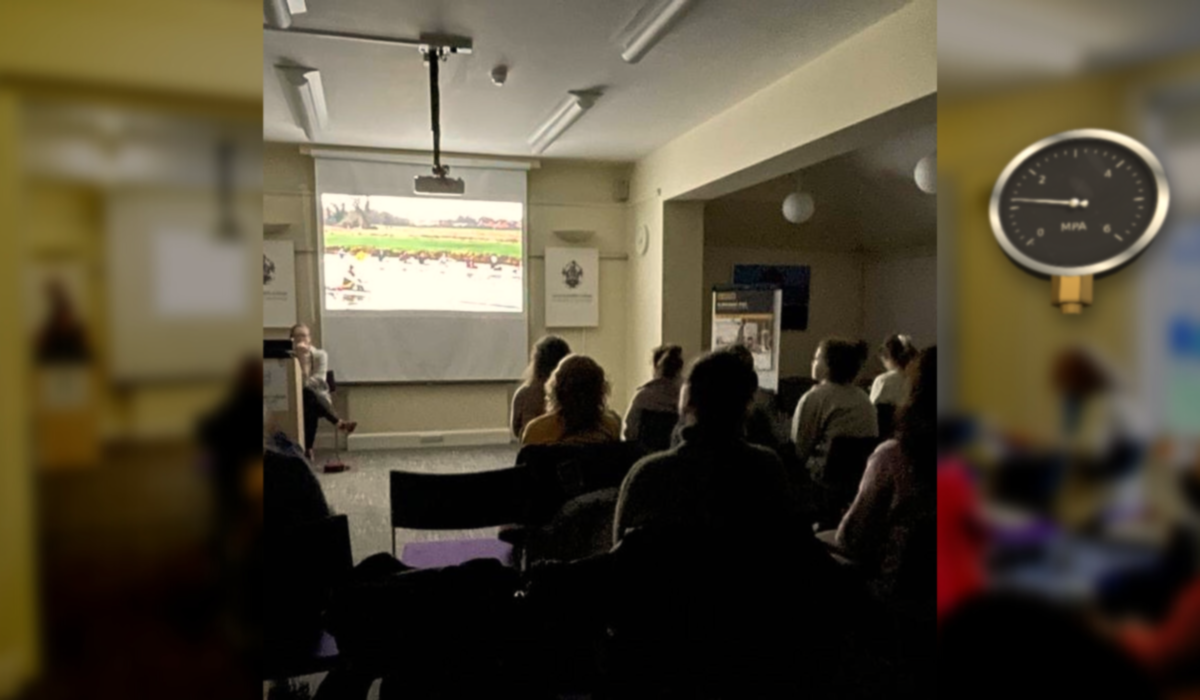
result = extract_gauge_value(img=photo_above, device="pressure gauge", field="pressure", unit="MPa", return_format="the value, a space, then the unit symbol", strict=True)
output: 1.2 MPa
